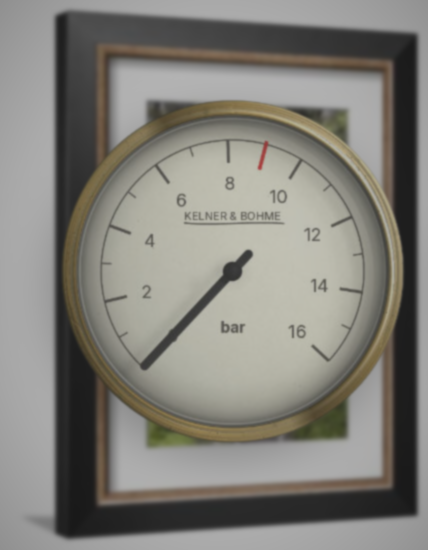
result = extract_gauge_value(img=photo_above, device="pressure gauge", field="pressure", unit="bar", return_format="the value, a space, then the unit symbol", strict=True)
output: 0 bar
